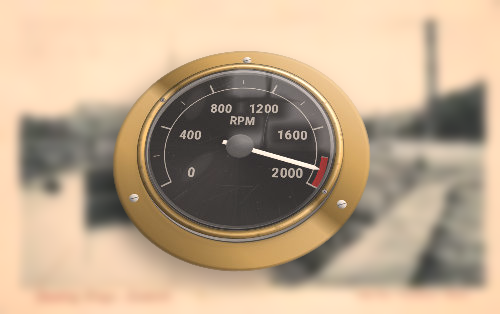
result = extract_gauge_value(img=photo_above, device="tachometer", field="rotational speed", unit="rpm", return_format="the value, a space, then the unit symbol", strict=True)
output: 1900 rpm
